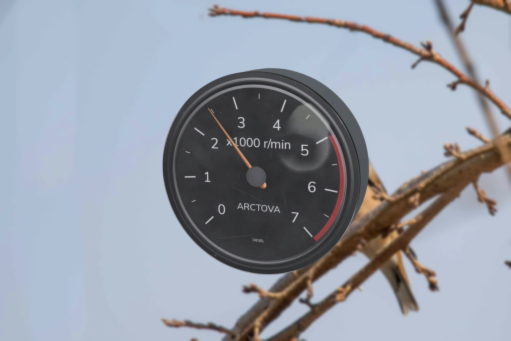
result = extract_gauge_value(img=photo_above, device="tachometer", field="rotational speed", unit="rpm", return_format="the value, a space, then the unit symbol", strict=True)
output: 2500 rpm
